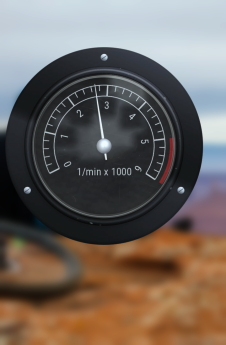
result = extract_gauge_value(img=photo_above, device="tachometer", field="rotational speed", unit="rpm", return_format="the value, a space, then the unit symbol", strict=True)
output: 2700 rpm
